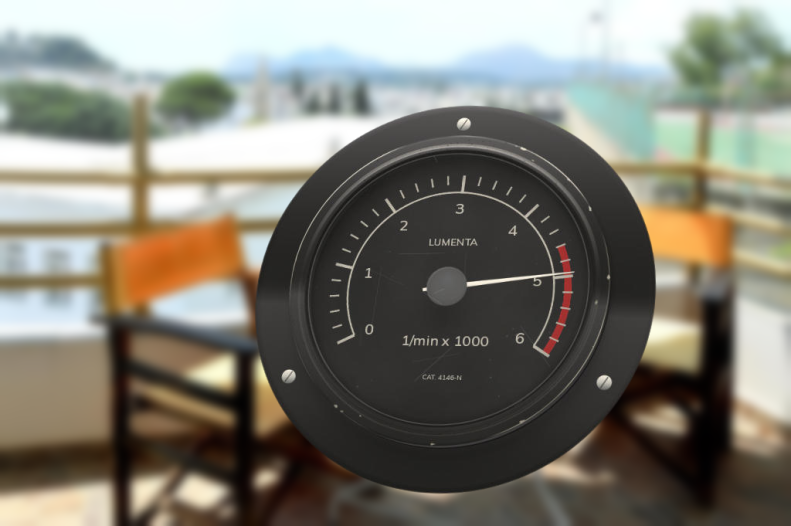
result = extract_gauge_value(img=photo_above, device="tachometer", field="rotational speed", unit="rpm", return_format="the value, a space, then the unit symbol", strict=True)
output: 5000 rpm
